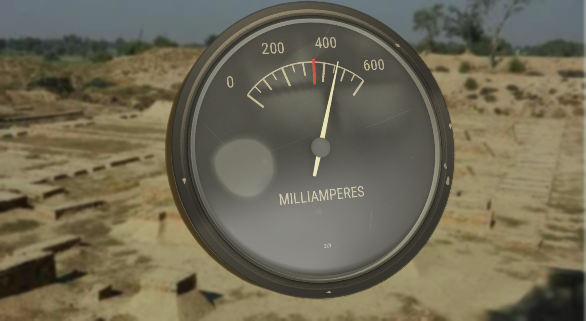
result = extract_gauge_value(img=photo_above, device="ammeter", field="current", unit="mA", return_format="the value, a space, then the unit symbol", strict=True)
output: 450 mA
